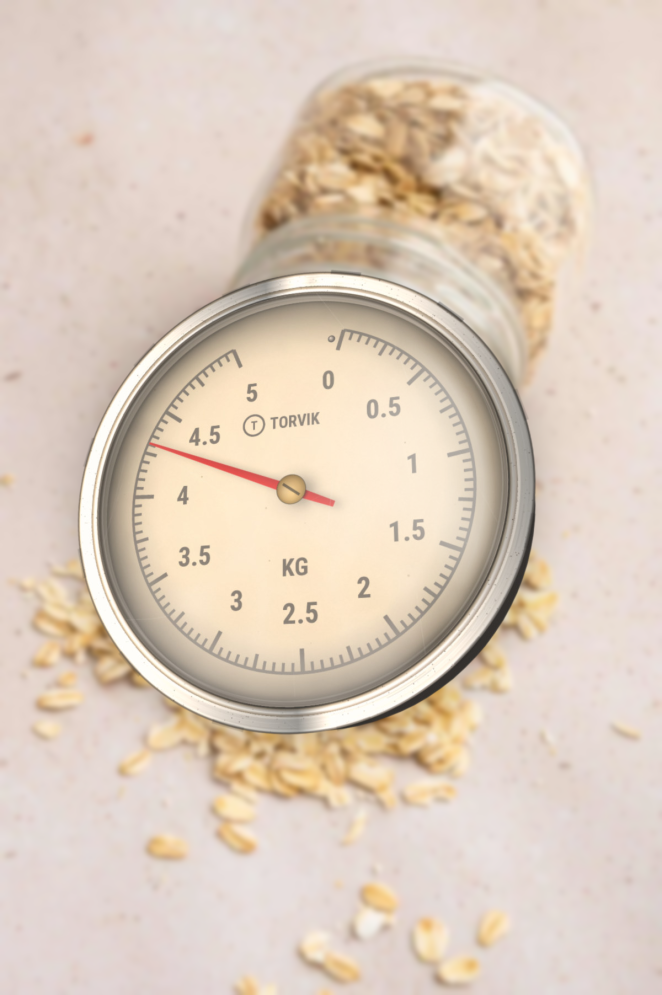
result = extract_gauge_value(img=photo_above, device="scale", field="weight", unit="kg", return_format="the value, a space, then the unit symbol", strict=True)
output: 4.3 kg
